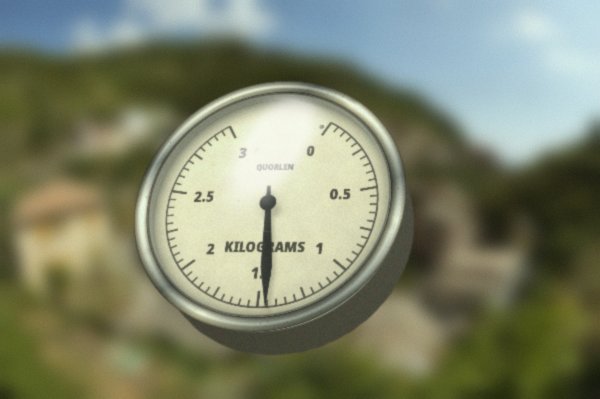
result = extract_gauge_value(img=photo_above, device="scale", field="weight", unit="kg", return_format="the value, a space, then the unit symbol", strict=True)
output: 1.45 kg
